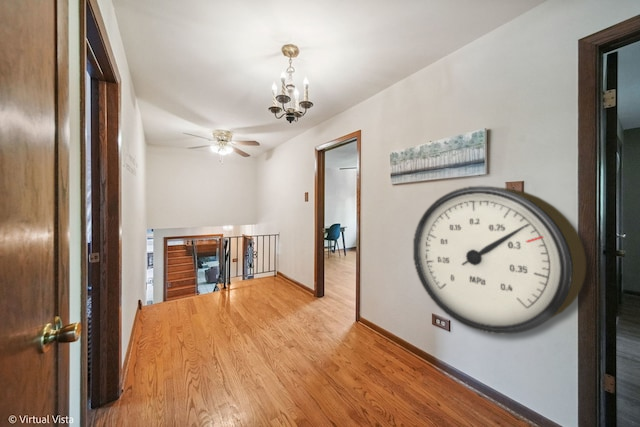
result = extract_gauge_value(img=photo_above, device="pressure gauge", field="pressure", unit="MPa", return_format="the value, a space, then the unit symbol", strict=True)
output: 0.28 MPa
